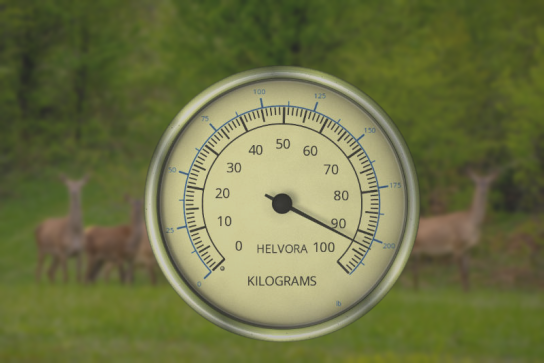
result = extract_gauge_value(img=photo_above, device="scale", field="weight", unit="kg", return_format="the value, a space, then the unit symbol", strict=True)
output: 93 kg
